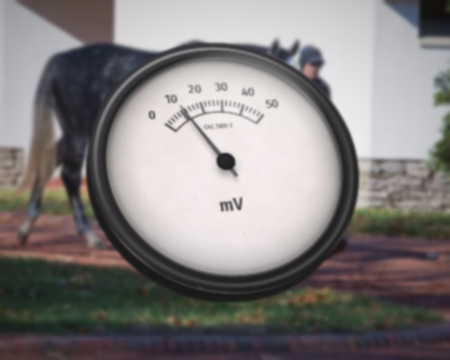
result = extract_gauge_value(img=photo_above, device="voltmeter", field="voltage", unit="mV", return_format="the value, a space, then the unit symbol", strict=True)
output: 10 mV
